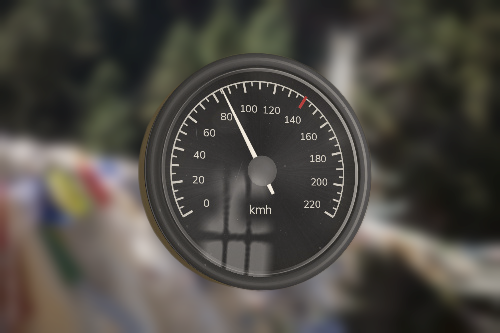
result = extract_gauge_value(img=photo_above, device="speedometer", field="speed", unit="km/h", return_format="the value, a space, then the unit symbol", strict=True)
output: 85 km/h
